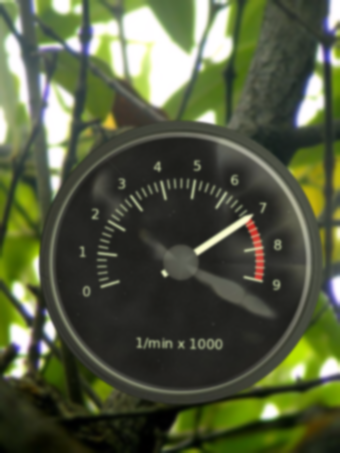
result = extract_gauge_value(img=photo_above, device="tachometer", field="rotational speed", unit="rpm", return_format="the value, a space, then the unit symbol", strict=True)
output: 7000 rpm
